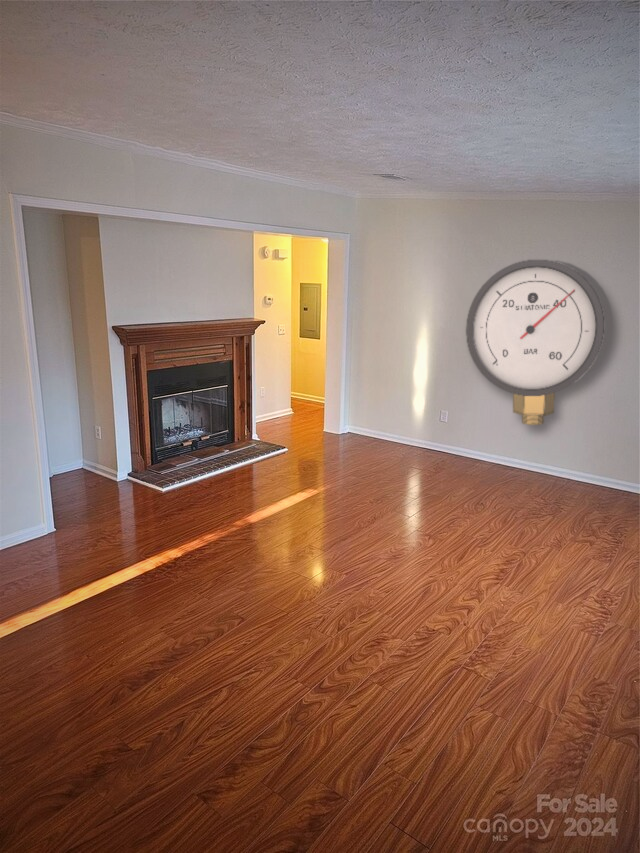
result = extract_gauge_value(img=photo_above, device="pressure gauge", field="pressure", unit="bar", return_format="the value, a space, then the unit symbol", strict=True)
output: 40 bar
